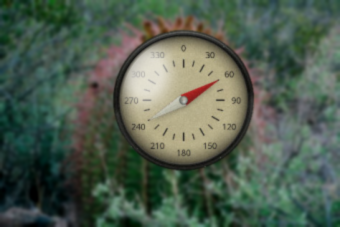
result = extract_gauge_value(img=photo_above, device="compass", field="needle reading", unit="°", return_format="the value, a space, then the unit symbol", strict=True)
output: 60 °
